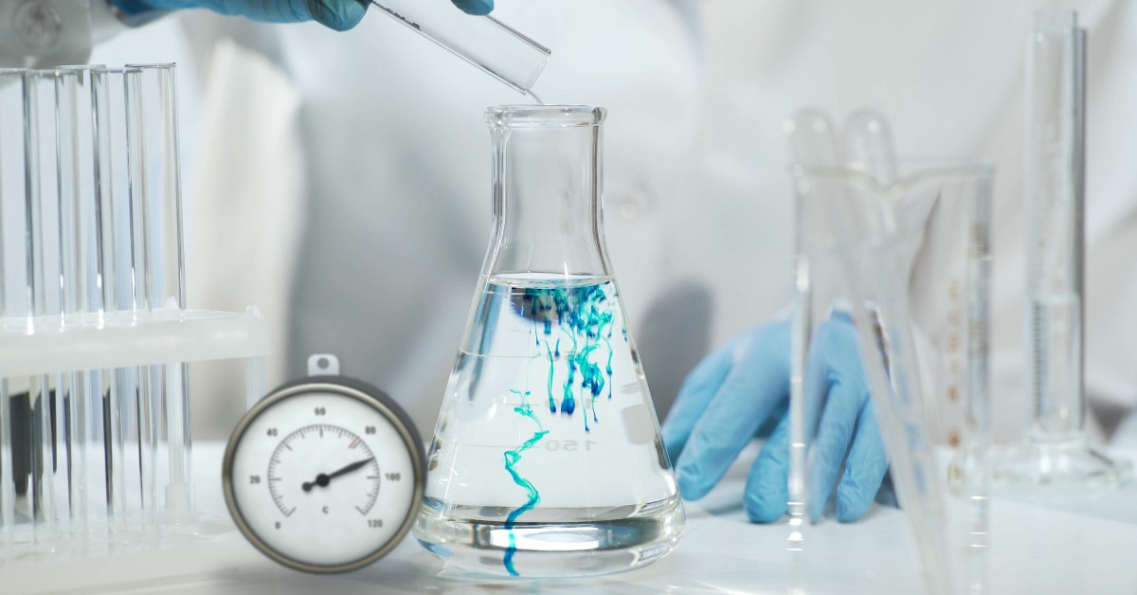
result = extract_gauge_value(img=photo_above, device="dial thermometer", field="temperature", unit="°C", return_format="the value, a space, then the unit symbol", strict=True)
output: 90 °C
